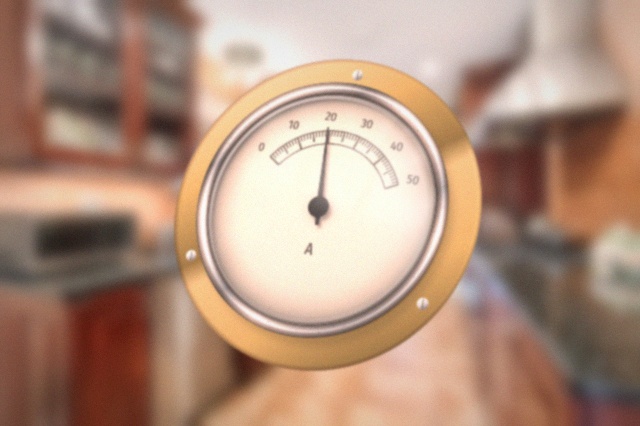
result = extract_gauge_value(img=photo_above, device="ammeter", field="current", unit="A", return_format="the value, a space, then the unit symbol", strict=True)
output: 20 A
